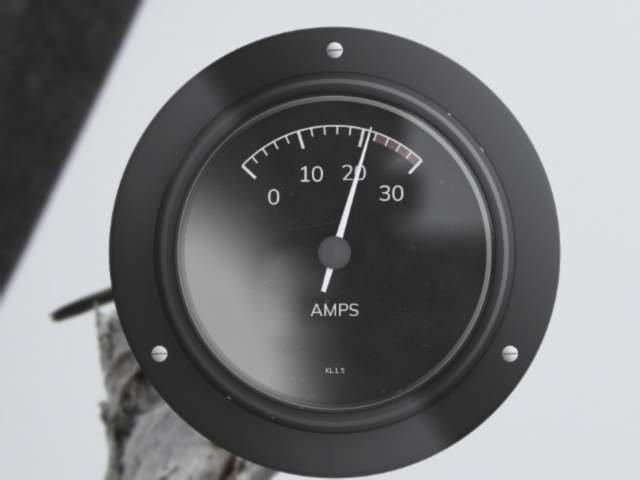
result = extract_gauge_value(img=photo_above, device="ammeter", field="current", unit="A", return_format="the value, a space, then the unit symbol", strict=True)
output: 21 A
